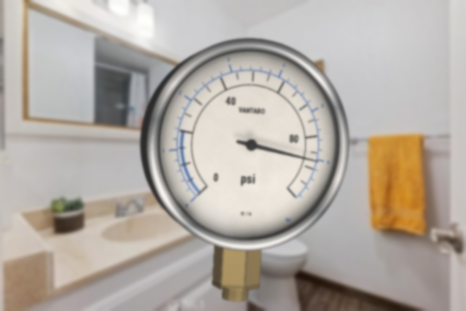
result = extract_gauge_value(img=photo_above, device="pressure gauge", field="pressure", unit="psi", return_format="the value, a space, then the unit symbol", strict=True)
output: 87.5 psi
